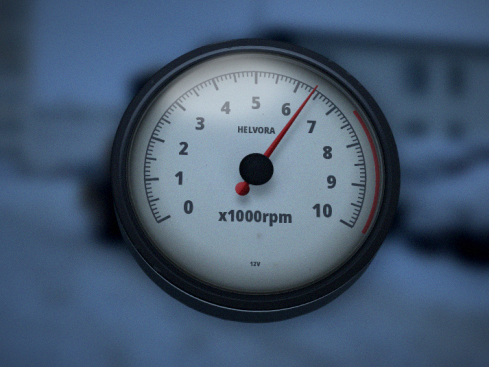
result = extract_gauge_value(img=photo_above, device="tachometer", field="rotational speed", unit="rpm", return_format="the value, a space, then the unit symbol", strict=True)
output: 6400 rpm
